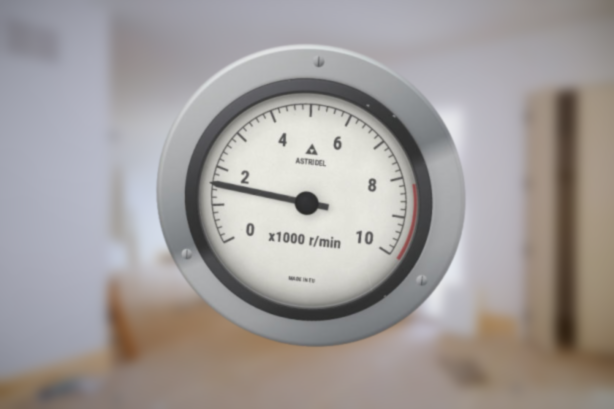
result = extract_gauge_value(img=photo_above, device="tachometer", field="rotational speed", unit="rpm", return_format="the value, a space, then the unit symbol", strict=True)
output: 1600 rpm
